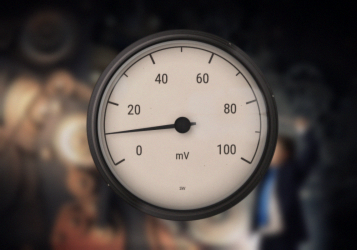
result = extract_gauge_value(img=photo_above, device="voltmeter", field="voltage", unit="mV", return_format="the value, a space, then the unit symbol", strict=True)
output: 10 mV
